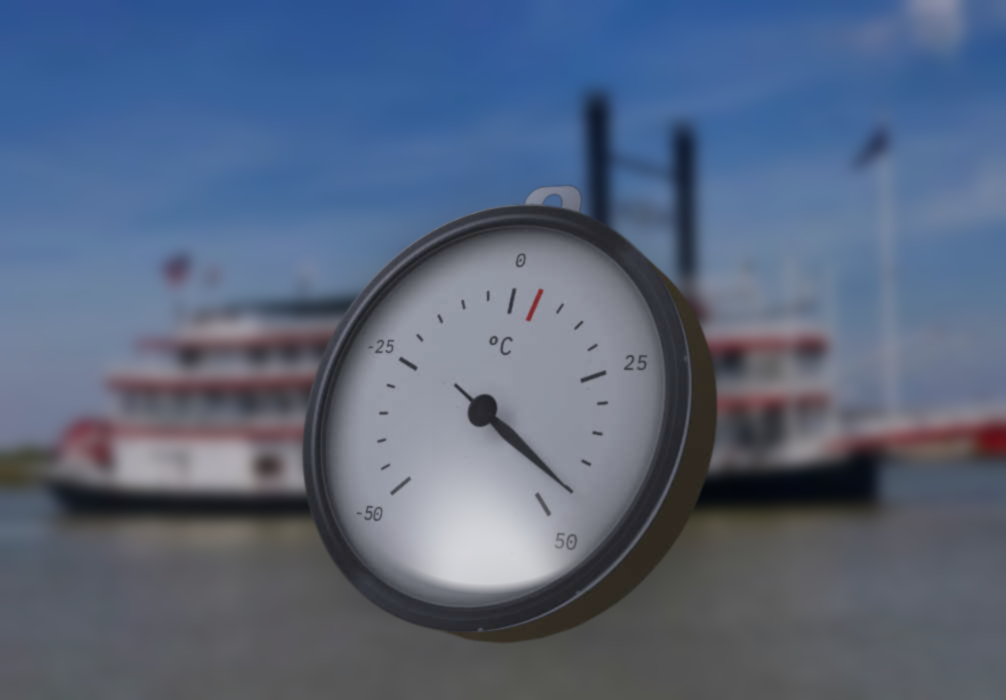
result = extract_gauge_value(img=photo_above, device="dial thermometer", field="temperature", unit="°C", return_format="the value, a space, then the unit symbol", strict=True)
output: 45 °C
